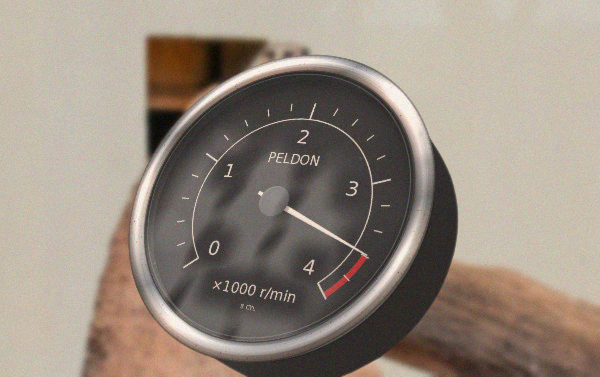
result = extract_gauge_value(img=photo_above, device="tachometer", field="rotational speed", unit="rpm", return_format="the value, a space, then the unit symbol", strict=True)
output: 3600 rpm
